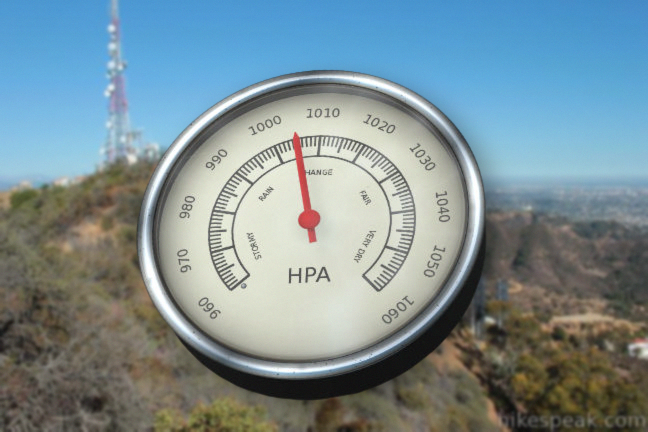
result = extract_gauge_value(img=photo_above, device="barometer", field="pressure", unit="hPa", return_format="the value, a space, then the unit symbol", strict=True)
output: 1005 hPa
